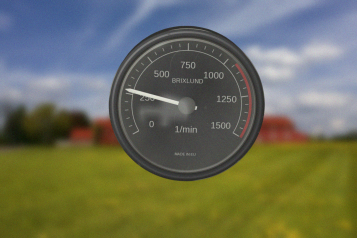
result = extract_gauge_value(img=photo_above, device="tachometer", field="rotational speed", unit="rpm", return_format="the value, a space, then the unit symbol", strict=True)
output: 275 rpm
